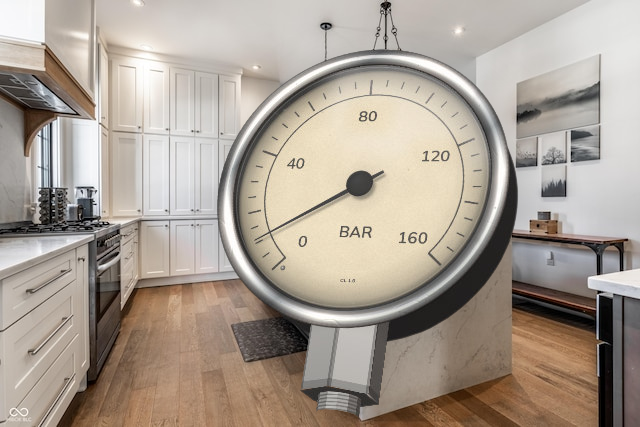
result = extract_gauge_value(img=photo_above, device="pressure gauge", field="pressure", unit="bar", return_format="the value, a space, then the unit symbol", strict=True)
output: 10 bar
